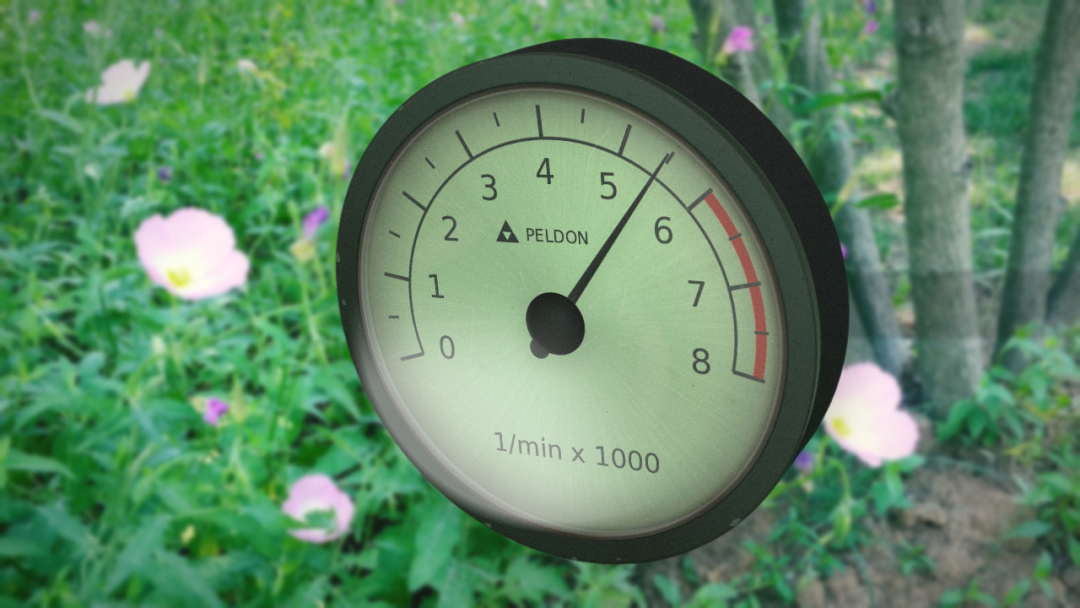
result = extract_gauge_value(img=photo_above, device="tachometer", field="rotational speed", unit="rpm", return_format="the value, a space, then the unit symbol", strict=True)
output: 5500 rpm
